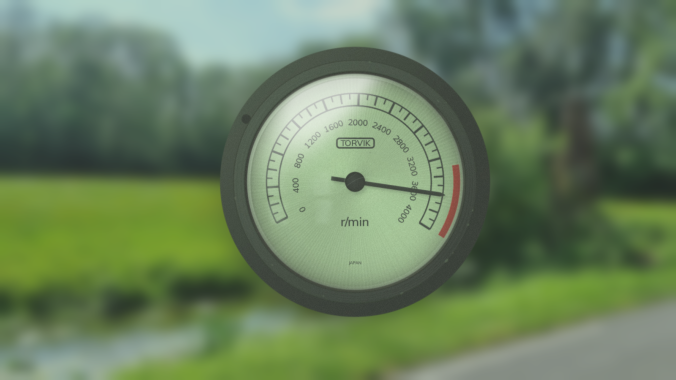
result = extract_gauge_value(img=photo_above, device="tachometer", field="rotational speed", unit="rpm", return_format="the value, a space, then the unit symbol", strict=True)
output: 3600 rpm
